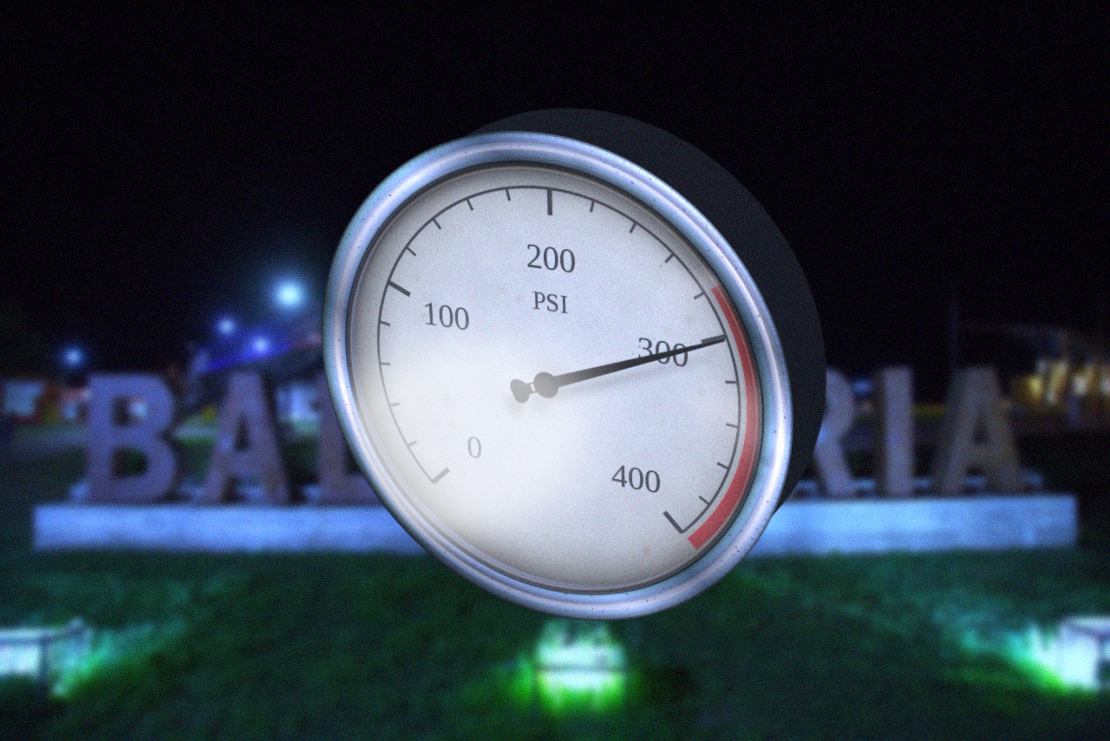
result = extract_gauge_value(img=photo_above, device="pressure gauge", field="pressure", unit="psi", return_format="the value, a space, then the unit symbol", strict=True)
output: 300 psi
